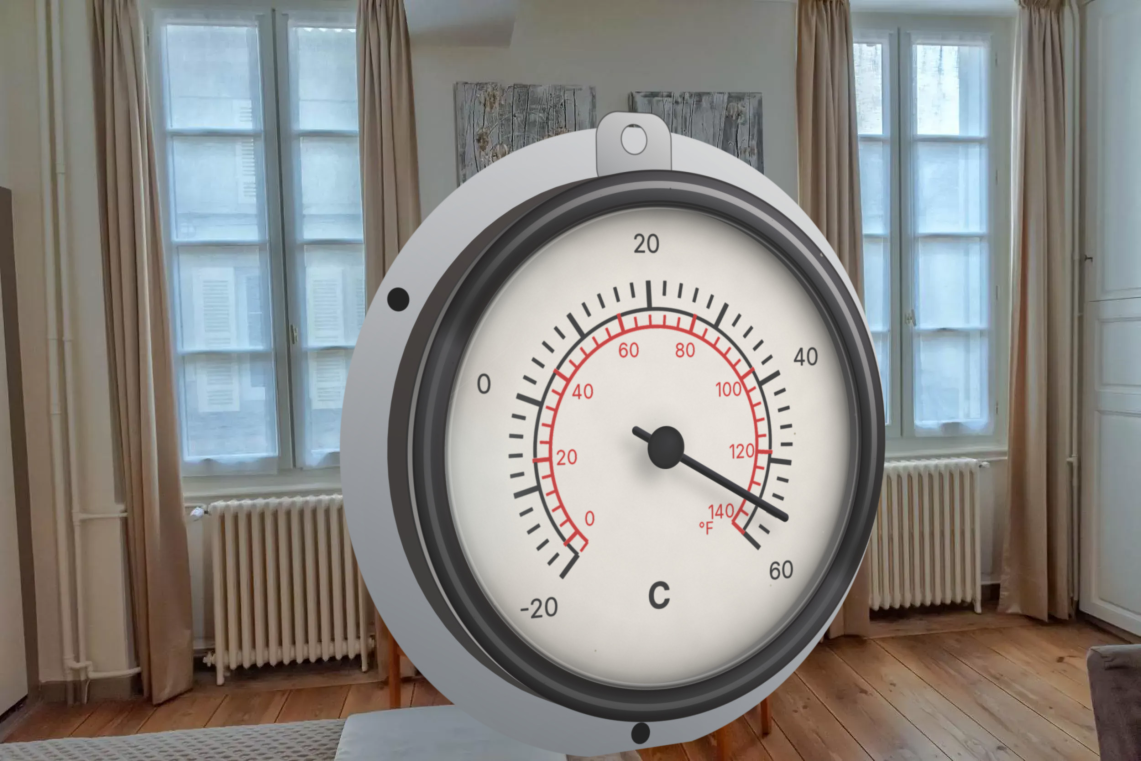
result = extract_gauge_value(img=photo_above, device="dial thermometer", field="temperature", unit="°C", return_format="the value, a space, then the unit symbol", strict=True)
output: 56 °C
